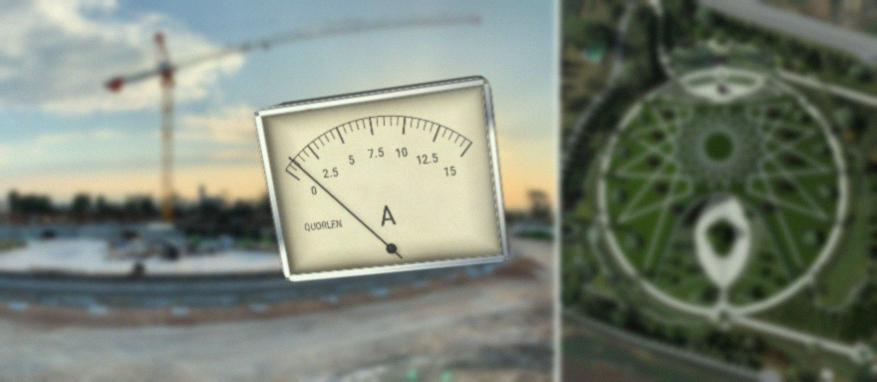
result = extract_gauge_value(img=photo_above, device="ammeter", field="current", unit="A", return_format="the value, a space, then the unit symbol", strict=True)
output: 1 A
